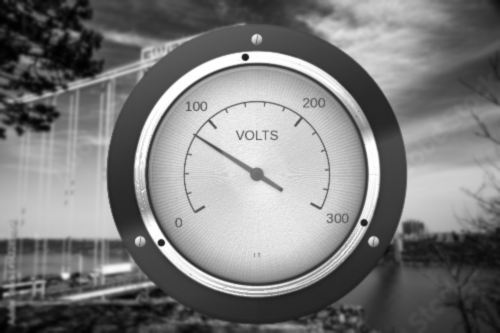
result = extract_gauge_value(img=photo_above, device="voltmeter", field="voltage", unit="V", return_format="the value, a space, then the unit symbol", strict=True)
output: 80 V
